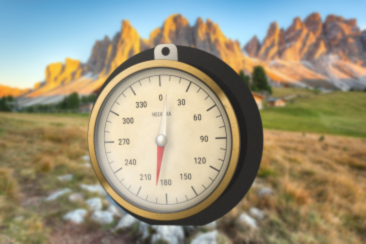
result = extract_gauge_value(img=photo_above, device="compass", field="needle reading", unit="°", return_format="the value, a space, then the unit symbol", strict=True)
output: 190 °
